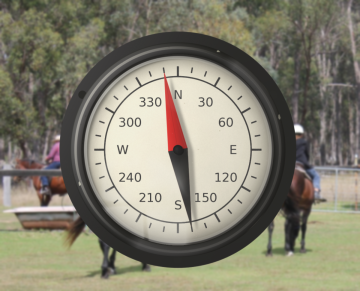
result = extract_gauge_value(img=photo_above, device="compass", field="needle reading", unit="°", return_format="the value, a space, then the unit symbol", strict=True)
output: 350 °
